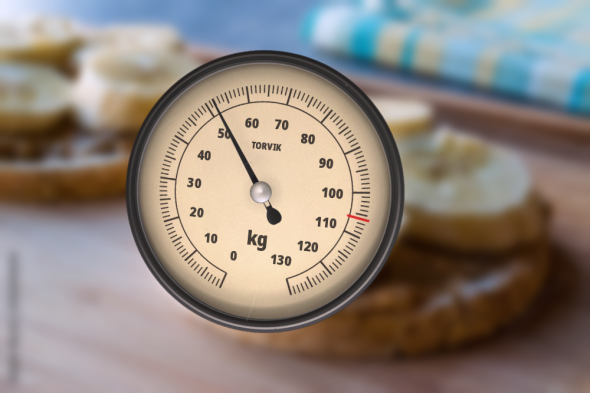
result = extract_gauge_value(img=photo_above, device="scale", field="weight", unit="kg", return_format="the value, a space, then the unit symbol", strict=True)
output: 52 kg
